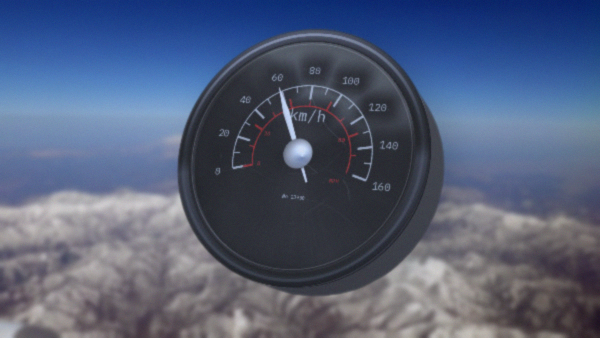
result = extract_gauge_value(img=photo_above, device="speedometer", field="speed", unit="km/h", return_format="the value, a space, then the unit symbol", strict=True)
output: 60 km/h
